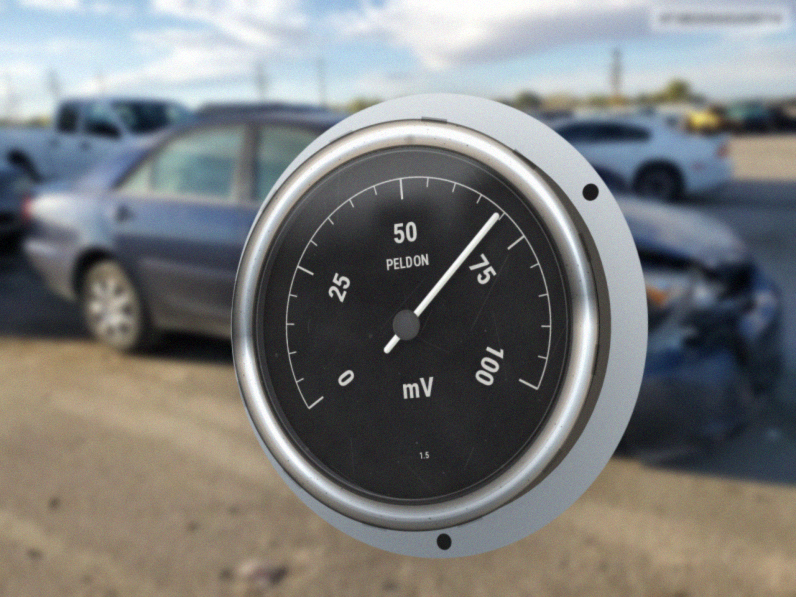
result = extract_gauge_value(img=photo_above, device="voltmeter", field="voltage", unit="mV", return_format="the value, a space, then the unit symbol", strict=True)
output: 70 mV
